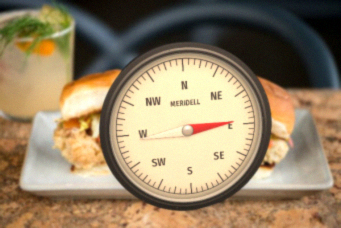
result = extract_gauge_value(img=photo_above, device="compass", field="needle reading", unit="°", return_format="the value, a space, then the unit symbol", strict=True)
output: 85 °
